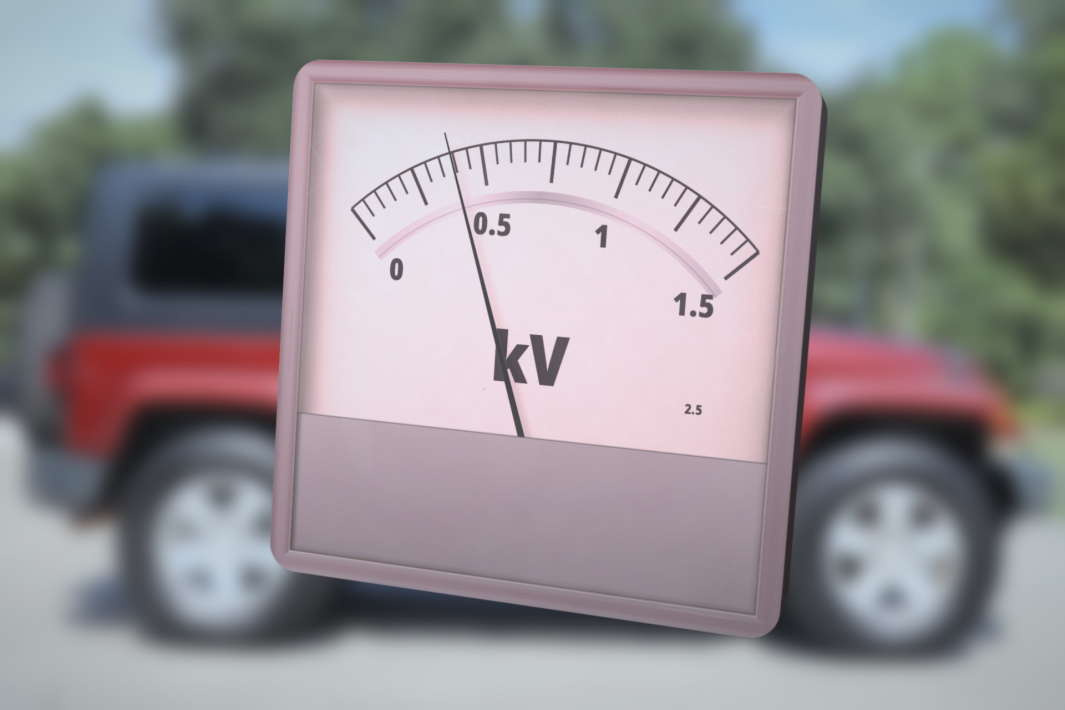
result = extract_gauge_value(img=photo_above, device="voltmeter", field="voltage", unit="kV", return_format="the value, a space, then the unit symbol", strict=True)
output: 0.4 kV
